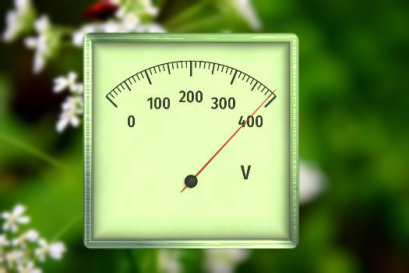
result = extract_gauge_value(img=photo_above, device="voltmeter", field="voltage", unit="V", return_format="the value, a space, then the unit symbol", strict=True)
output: 390 V
